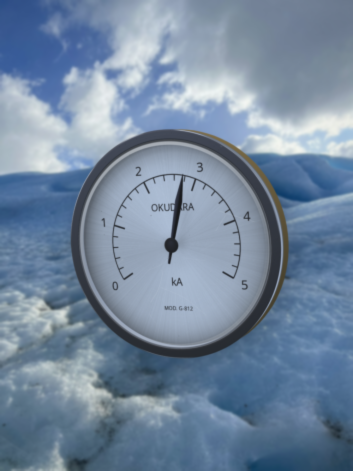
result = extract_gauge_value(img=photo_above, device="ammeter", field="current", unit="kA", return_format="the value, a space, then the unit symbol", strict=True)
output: 2.8 kA
